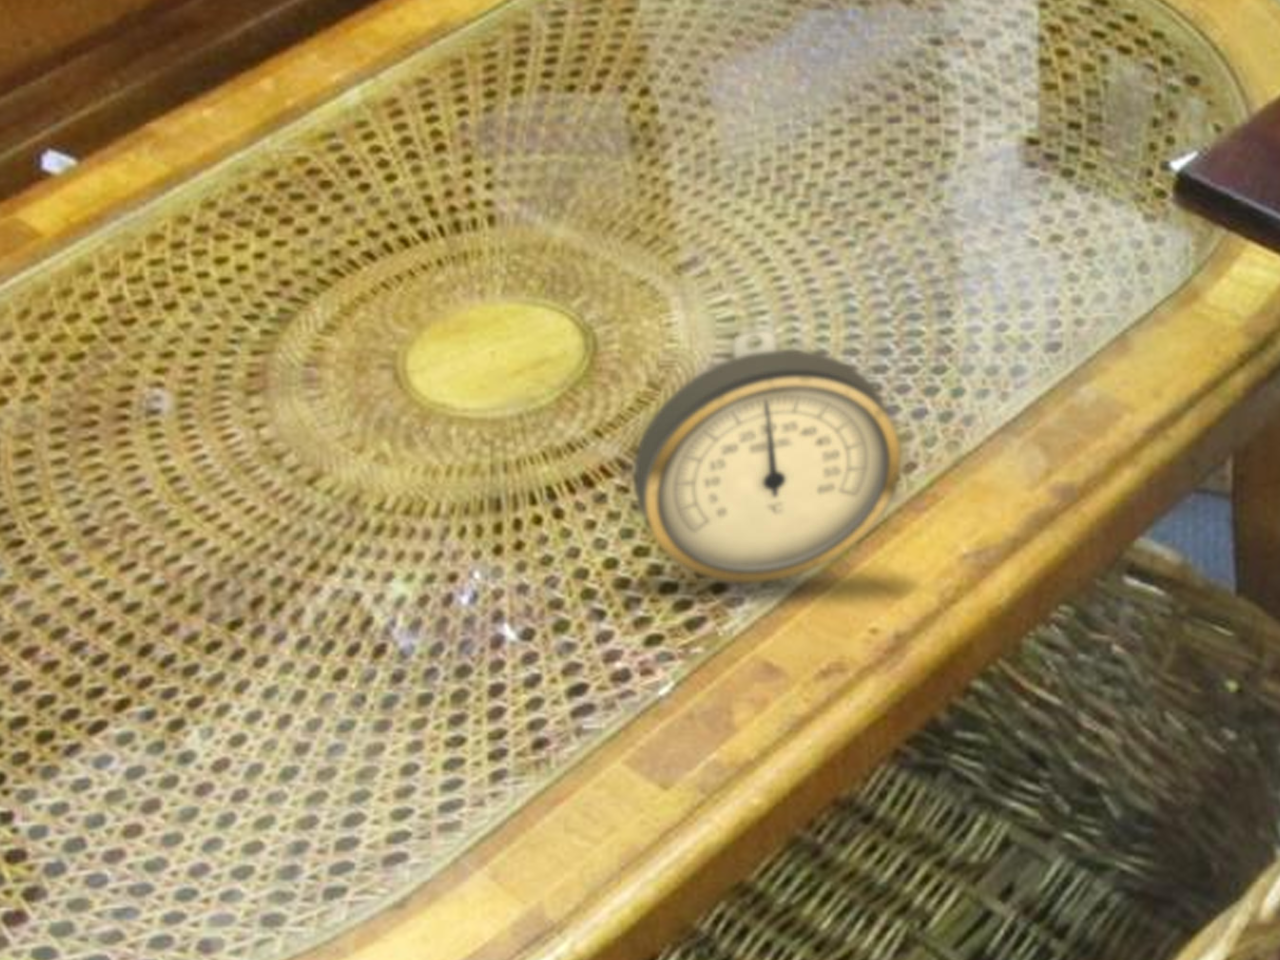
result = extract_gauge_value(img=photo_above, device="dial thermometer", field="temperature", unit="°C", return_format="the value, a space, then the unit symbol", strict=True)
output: 30 °C
